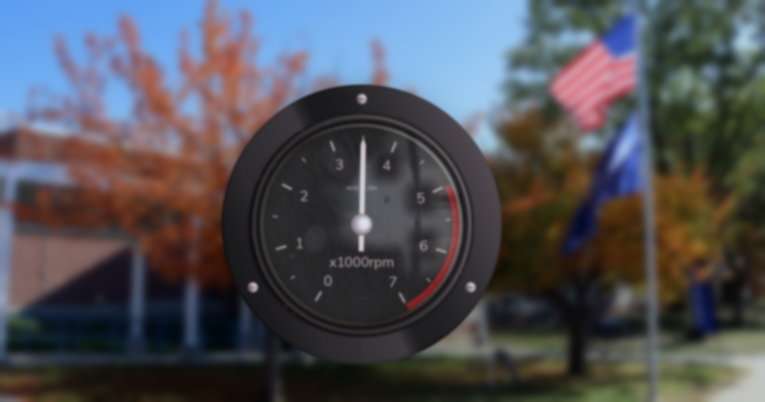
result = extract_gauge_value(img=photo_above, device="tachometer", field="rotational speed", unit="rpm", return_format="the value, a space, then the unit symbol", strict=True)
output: 3500 rpm
